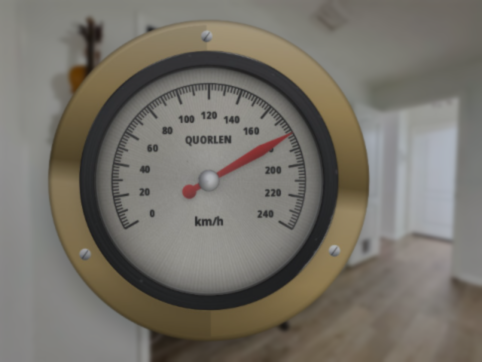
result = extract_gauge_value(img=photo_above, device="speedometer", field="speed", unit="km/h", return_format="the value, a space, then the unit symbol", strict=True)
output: 180 km/h
